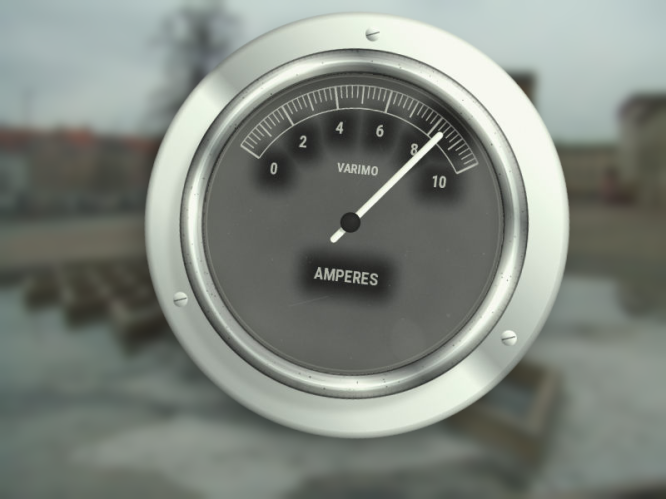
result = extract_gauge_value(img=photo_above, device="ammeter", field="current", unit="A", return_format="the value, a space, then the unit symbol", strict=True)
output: 8.4 A
